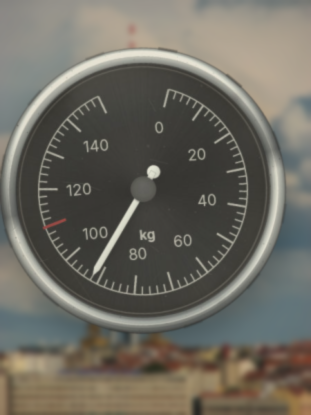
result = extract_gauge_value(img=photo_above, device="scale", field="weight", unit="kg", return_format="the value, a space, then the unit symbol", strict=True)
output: 92 kg
